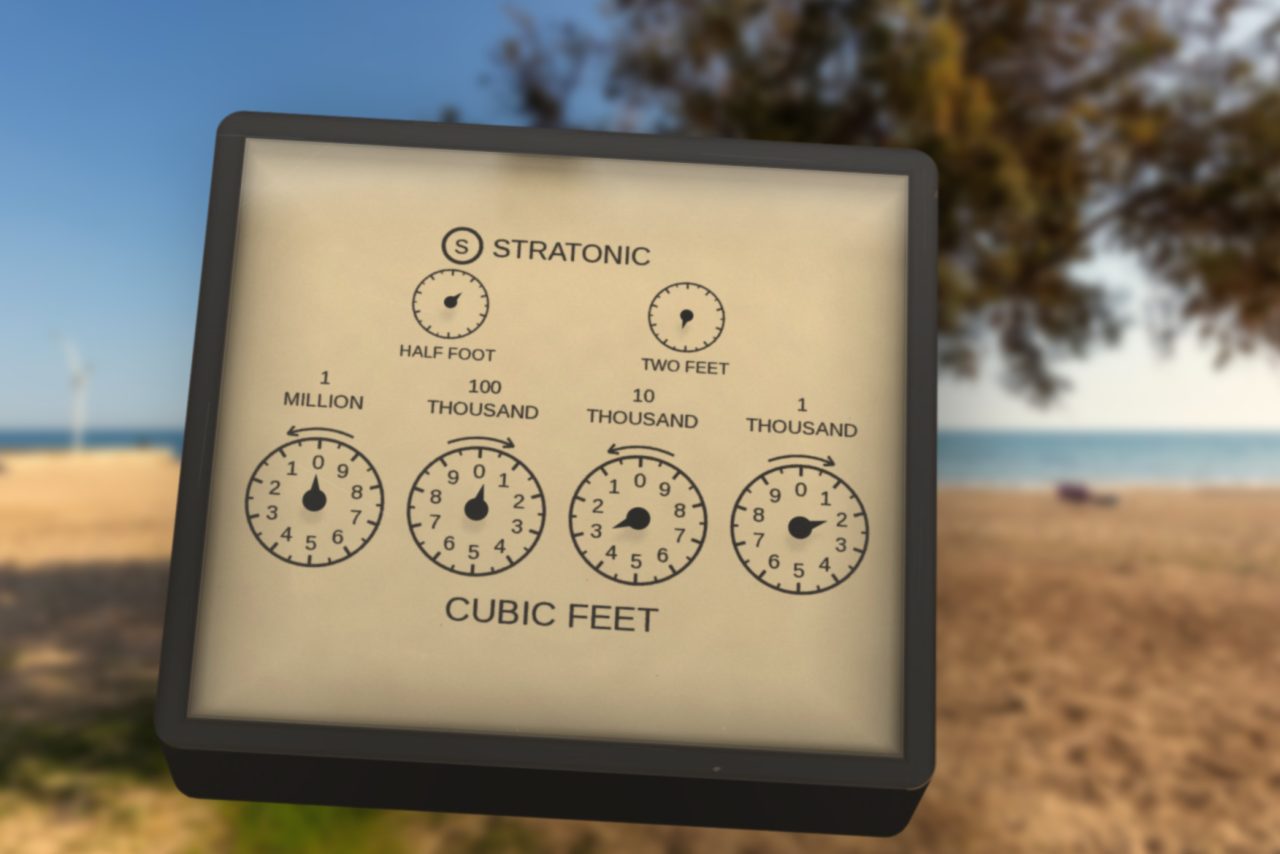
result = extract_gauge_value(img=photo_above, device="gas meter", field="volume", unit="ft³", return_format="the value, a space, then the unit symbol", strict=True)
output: 3200 ft³
